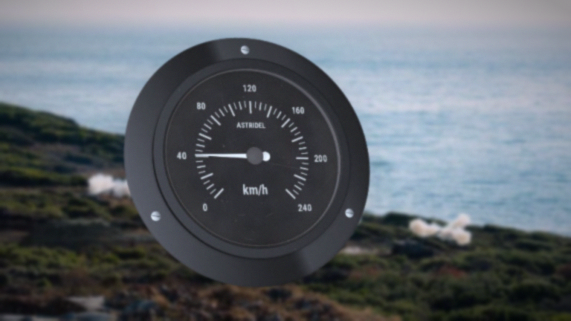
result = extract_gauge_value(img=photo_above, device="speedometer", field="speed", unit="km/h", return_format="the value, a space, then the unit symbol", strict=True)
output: 40 km/h
